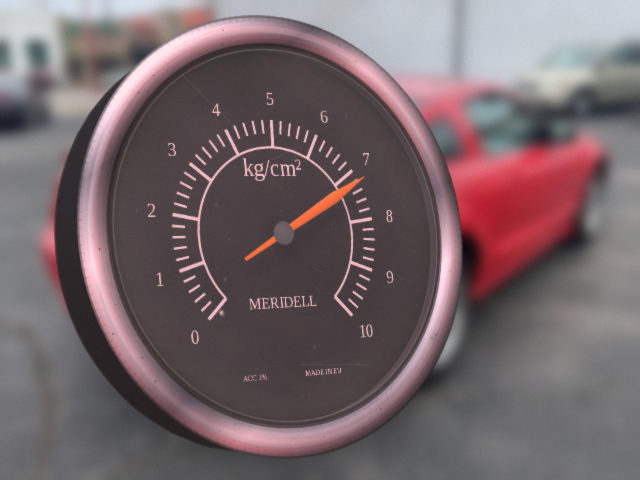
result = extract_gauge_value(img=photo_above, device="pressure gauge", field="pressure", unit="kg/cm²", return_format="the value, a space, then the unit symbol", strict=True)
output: 7.2 kg/cm²
